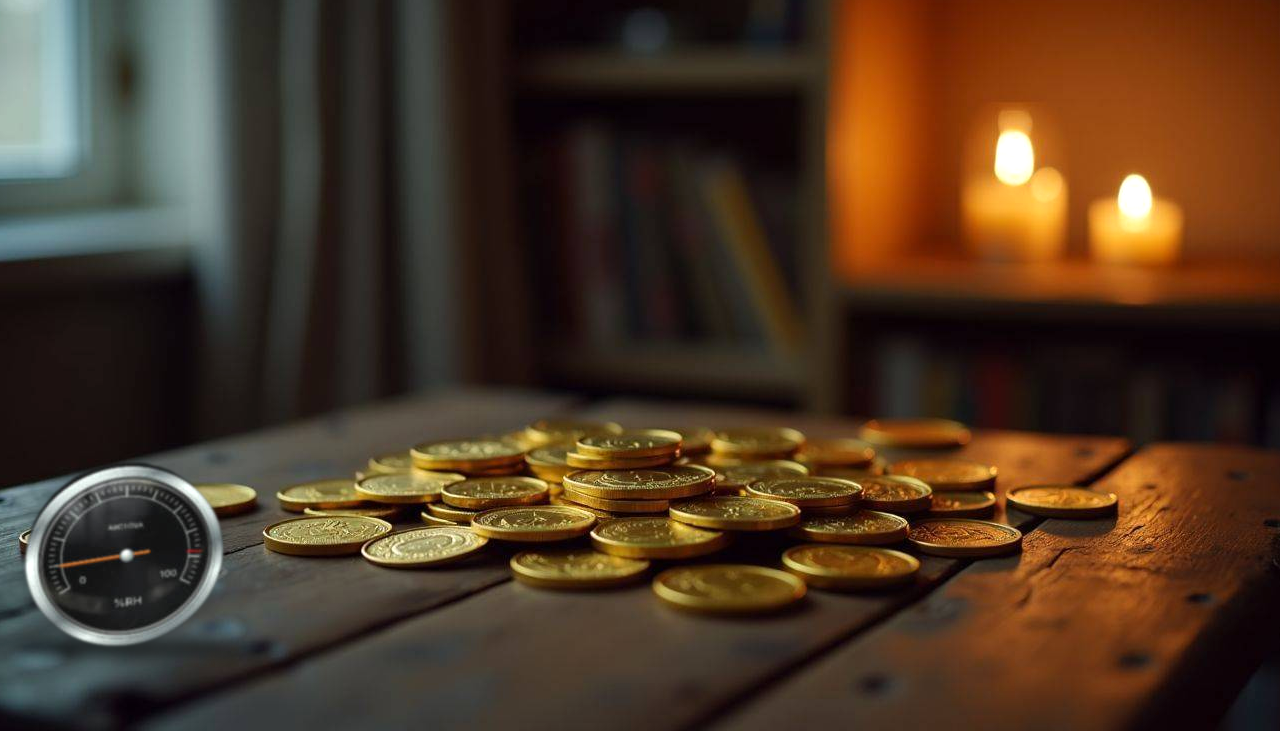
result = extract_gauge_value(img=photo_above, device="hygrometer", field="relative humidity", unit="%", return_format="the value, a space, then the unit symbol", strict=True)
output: 10 %
